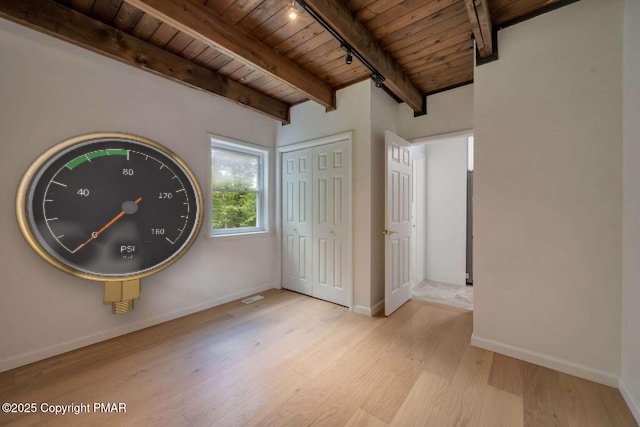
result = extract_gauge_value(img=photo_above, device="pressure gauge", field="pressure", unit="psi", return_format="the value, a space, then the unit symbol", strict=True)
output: 0 psi
